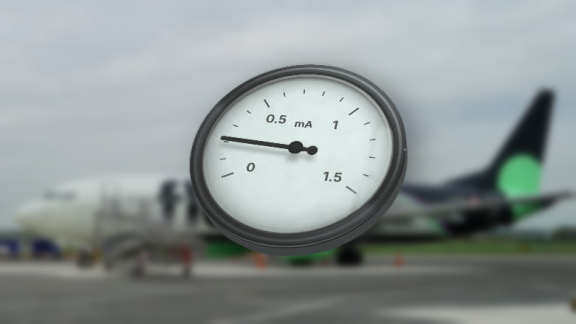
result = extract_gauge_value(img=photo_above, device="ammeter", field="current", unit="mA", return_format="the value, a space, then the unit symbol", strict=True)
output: 0.2 mA
